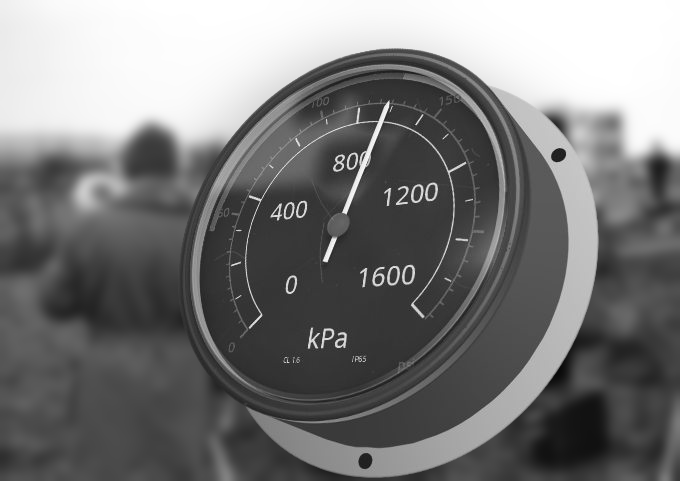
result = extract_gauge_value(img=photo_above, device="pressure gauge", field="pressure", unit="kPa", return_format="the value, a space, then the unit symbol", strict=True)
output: 900 kPa
